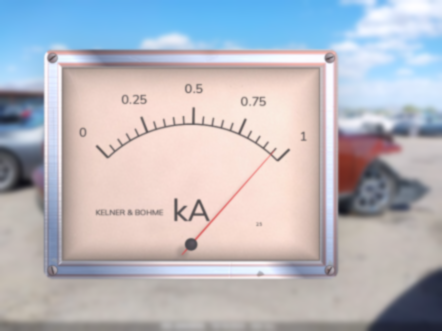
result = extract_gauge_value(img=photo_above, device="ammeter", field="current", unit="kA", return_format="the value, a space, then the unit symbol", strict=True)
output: 0.95 kA
